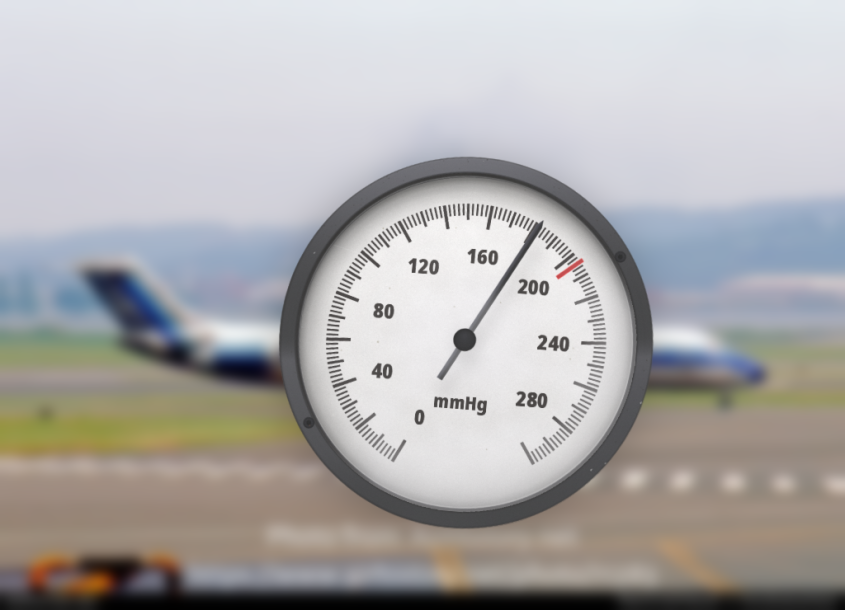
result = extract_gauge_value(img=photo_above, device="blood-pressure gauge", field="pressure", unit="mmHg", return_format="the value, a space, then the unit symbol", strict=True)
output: 182 mmHg
